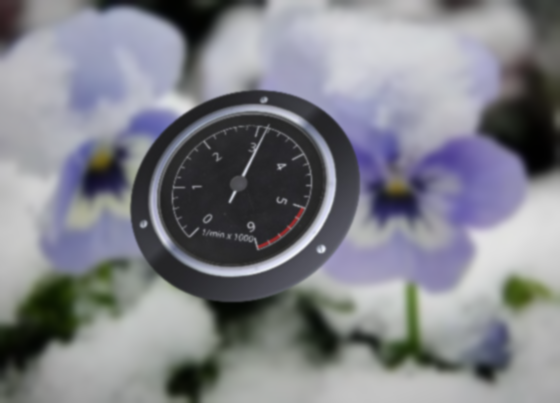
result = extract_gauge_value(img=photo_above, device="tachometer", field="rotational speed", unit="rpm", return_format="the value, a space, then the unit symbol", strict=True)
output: 3200 rpm
